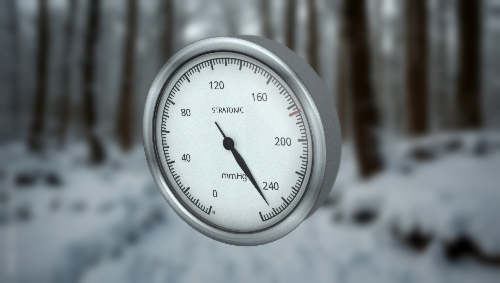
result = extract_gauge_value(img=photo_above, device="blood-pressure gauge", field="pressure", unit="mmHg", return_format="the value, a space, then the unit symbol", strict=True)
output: 250 mmHg
